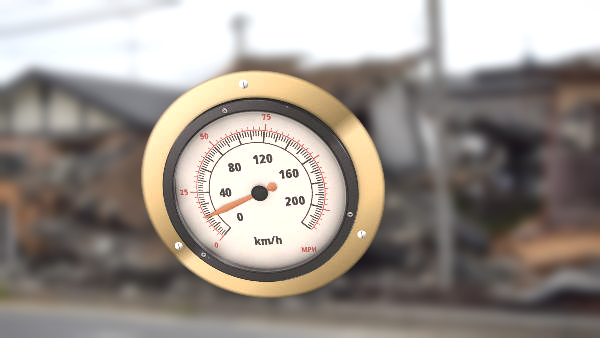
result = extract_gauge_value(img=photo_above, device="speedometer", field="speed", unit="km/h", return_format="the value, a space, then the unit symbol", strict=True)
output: 20 km/h
